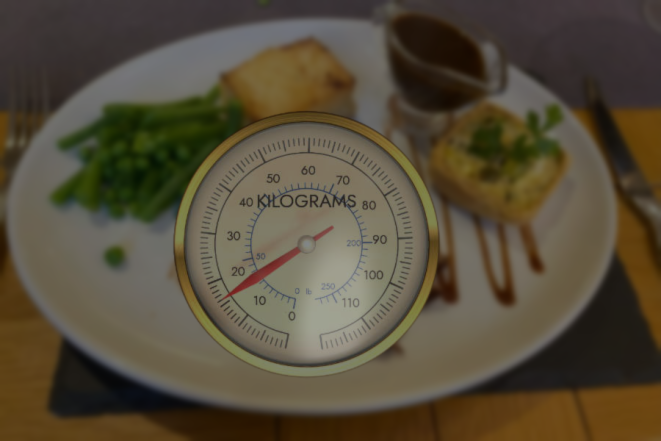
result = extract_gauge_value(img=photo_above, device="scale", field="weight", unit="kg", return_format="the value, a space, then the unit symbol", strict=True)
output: 16 kg
